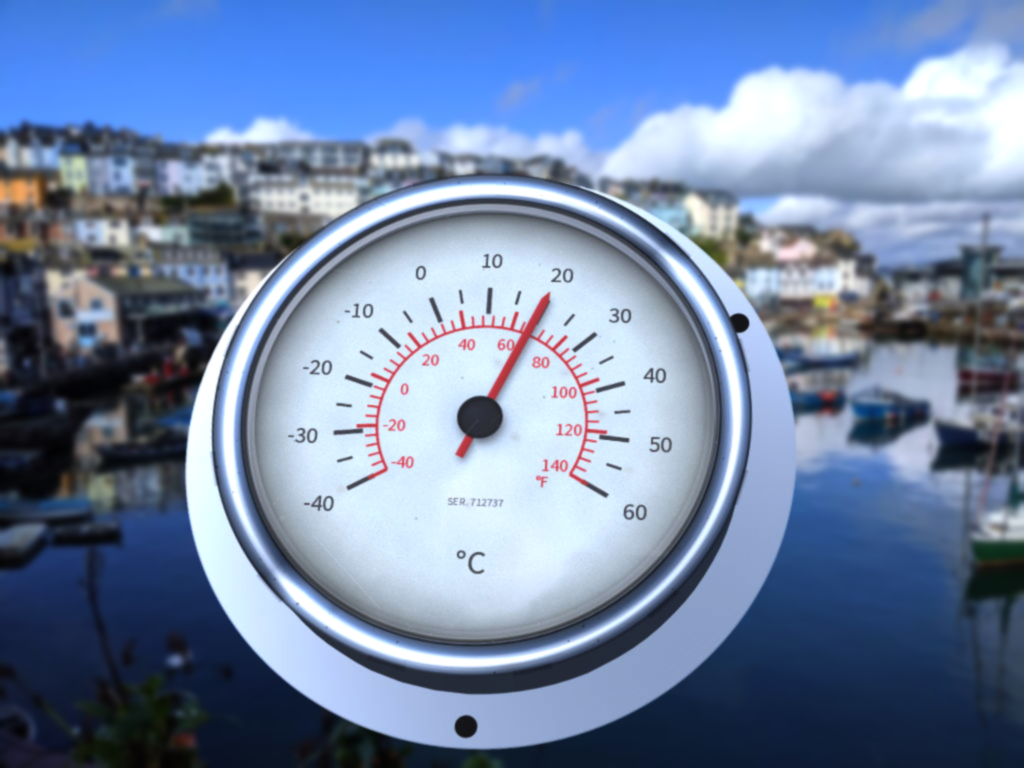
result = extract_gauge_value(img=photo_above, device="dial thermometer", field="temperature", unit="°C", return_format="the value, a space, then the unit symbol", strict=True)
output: 20 °C
